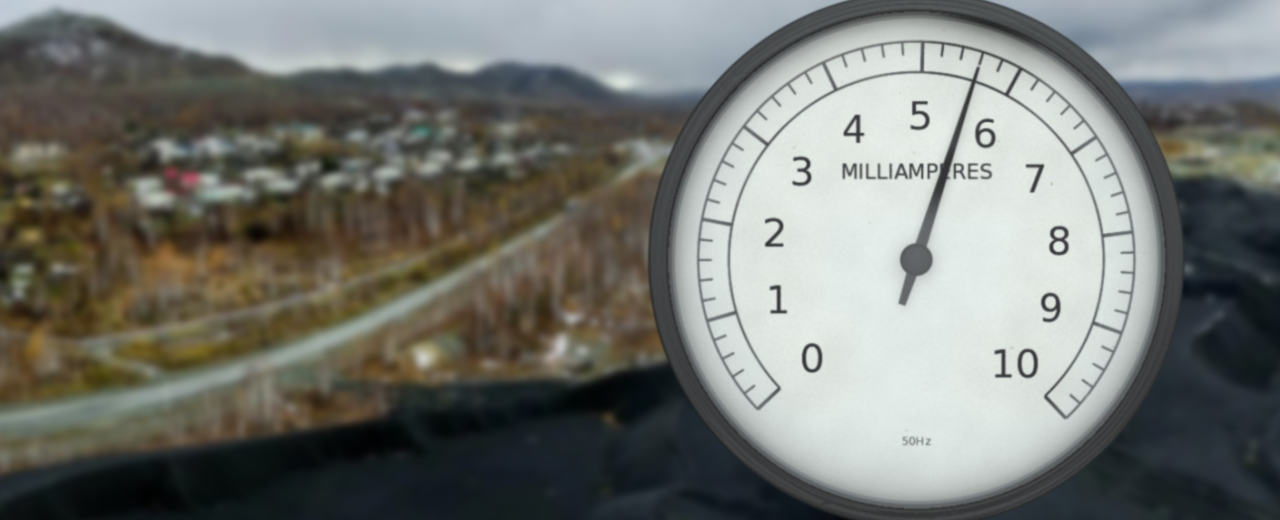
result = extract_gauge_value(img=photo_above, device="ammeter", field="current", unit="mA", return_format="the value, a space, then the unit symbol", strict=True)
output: 5.6 mA
